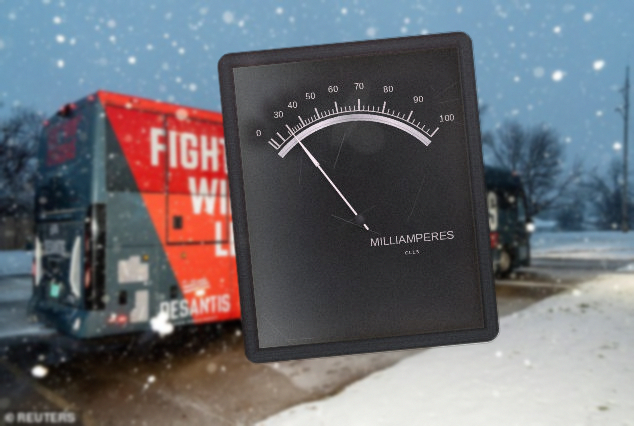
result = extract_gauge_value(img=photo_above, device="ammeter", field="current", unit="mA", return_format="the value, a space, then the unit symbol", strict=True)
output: 30 mA
